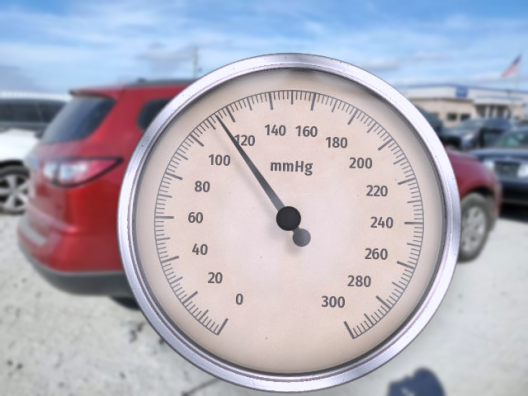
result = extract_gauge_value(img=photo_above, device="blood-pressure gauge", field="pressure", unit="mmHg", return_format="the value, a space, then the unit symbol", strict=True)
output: 114 mmHg
